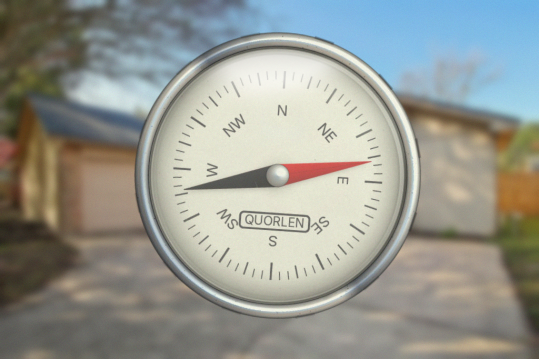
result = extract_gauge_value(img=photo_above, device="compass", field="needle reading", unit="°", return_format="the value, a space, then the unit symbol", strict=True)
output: 77.5 °
